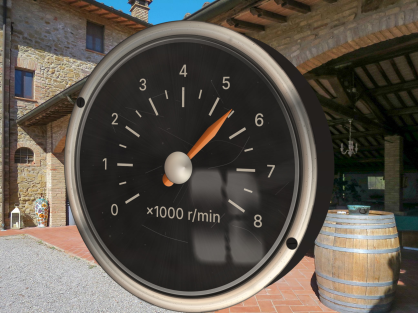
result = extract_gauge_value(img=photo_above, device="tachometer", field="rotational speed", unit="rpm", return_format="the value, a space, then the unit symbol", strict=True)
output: 5500 rpm
